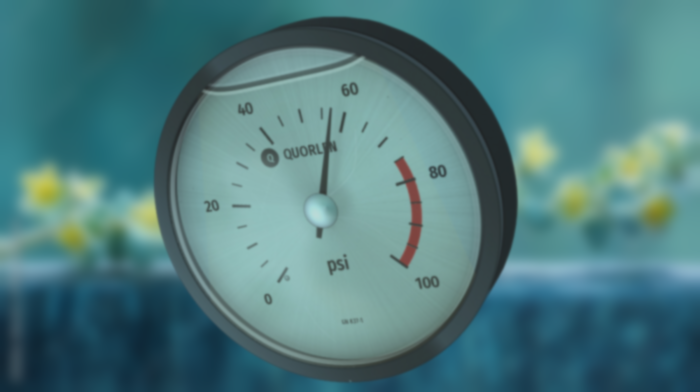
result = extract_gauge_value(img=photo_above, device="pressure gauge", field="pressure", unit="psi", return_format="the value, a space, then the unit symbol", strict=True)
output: 57.5 psi
